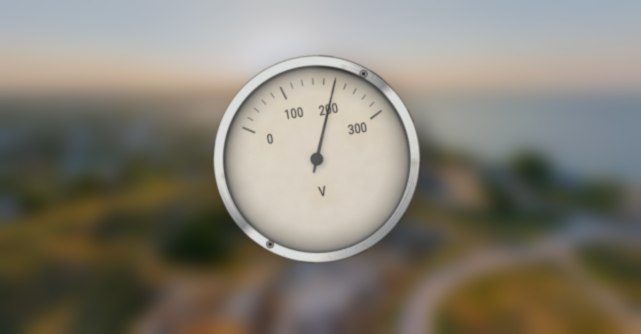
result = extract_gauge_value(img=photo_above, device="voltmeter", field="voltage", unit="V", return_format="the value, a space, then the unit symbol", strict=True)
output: 200 V
